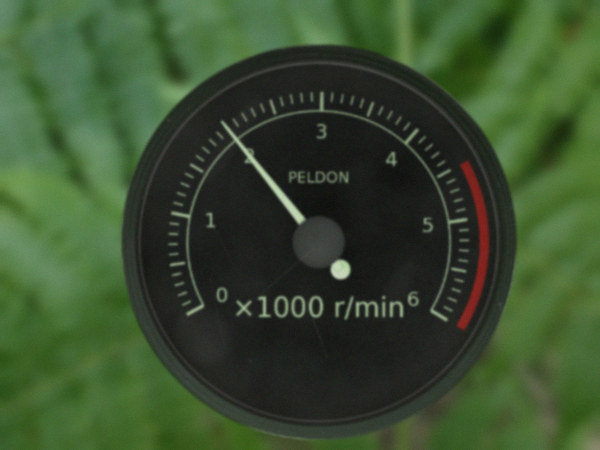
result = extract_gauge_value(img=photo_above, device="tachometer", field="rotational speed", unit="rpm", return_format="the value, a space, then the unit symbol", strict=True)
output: 2000 rpm
